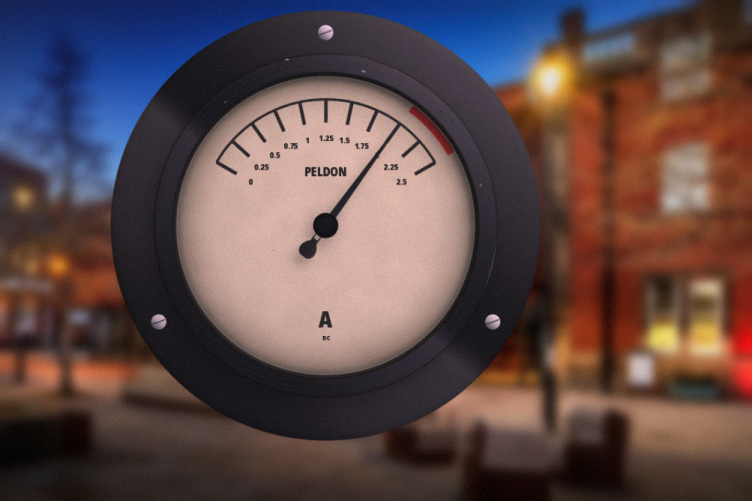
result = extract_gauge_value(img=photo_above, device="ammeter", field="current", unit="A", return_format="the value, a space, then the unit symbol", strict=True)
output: 2 A
